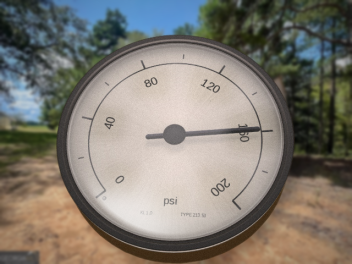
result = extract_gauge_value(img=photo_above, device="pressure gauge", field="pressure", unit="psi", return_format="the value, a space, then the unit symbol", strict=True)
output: 160 psi
